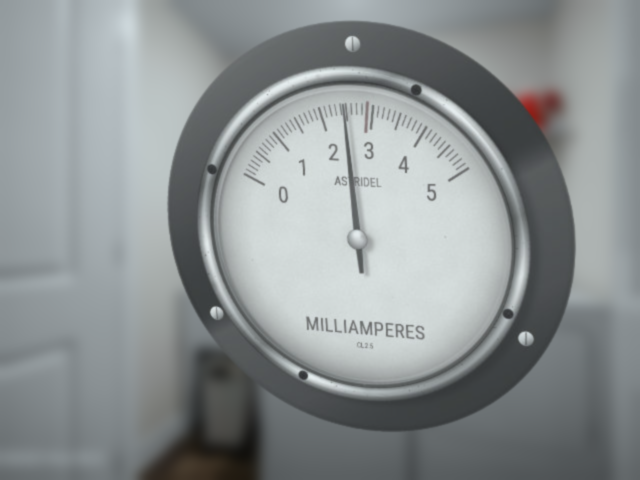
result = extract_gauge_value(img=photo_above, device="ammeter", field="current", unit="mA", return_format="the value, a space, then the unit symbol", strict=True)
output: 2.5 mA
